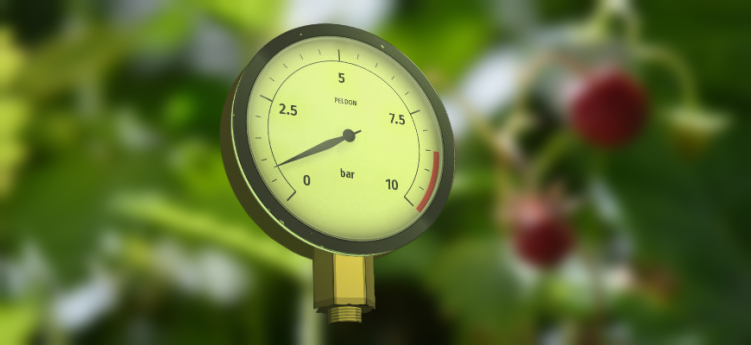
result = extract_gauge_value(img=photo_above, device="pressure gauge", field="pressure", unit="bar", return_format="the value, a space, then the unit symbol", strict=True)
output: 0.75 bar
